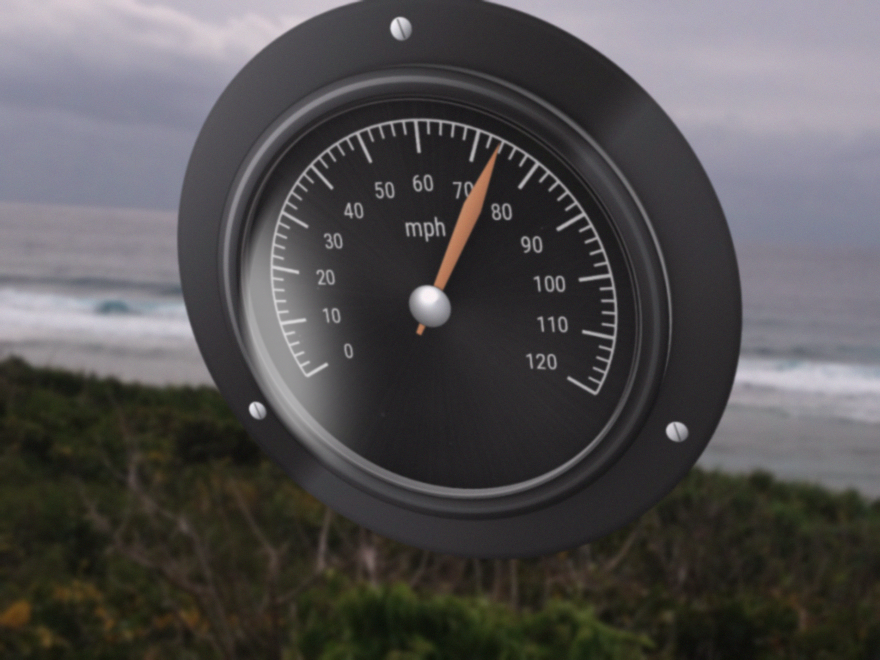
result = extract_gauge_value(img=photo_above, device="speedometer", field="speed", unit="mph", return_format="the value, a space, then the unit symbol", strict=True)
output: 74 mph
